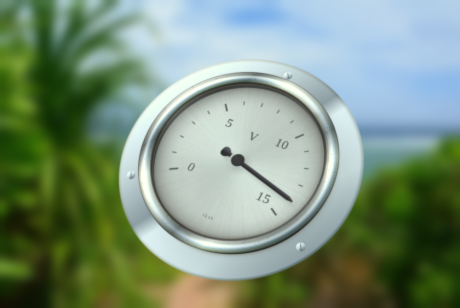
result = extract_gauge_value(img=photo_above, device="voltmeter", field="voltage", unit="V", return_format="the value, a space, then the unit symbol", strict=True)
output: 14 V
